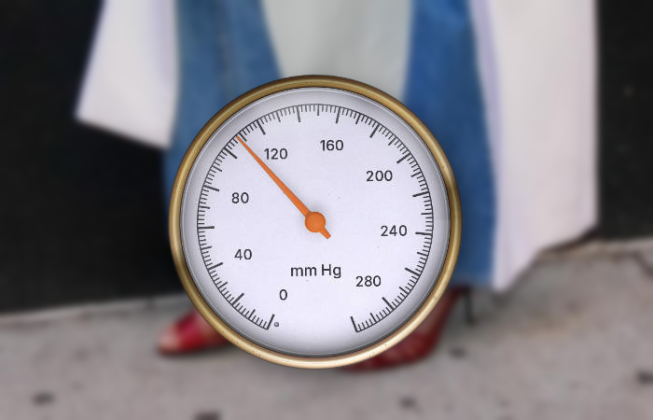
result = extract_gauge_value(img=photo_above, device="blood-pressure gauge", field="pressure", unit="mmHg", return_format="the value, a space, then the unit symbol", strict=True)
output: 108 mmHg
